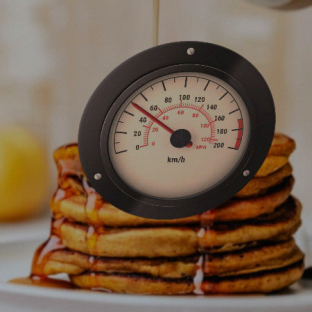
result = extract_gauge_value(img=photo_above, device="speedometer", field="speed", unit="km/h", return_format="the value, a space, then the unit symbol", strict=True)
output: 50 km/h
